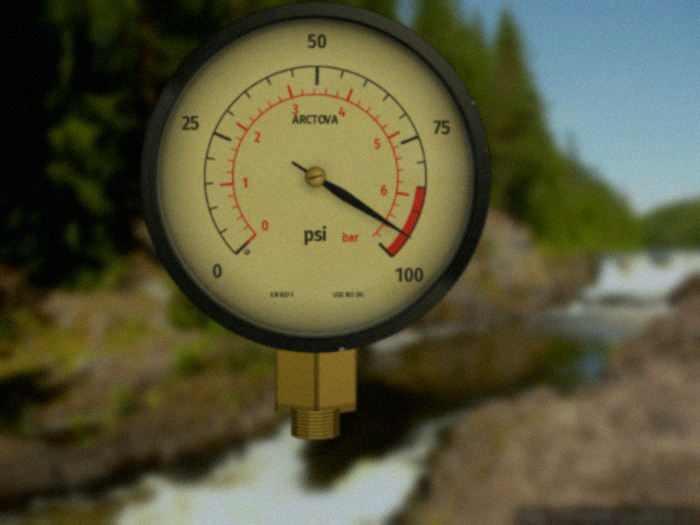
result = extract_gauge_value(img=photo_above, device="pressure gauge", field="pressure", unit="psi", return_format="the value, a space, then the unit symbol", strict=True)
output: 95 psi
